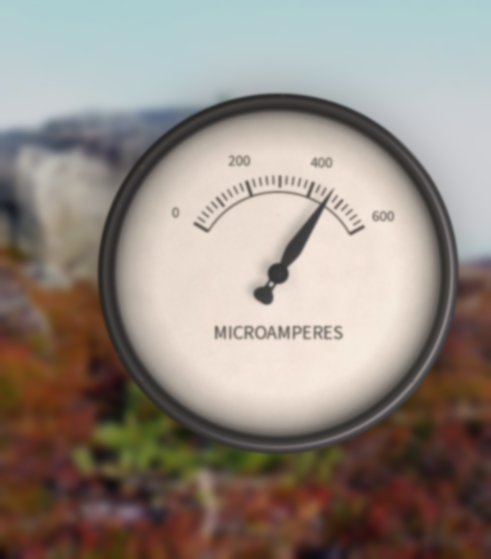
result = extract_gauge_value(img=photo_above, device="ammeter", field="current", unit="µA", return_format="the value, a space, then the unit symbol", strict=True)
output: 460 µA
